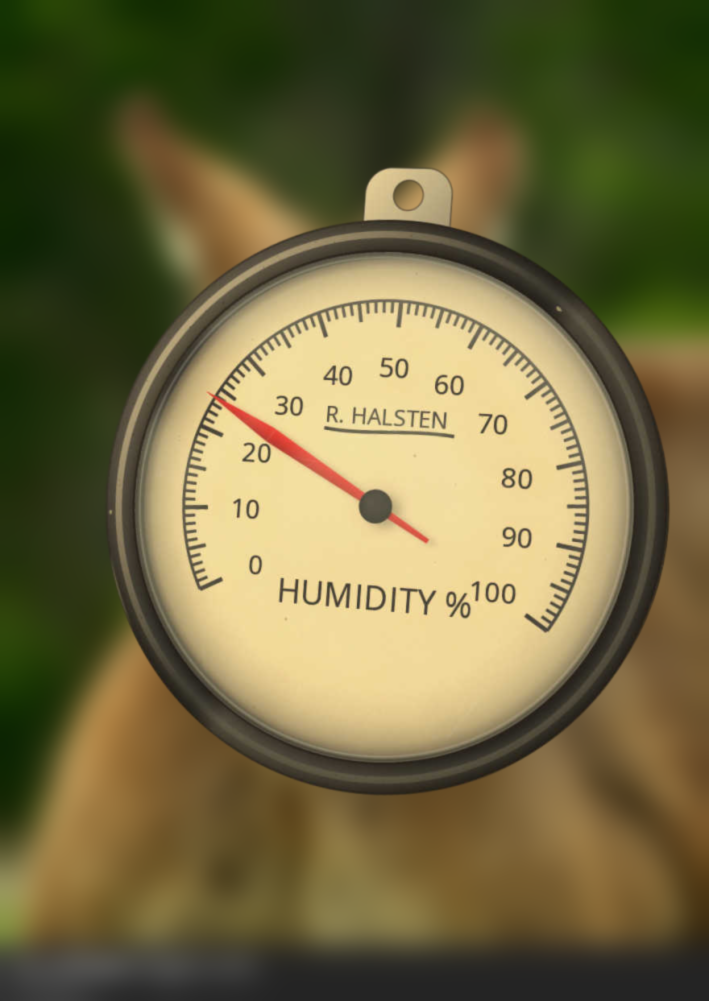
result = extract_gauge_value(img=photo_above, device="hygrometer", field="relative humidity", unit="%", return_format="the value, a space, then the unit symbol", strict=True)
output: 24 %
